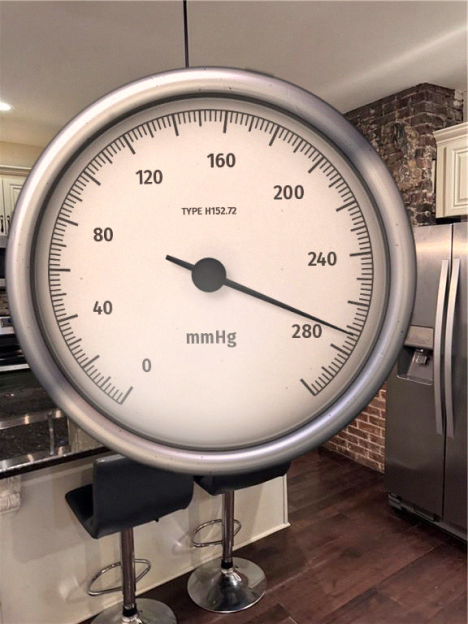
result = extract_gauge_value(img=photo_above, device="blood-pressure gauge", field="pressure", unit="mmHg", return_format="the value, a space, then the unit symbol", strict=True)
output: 272 mmHg
